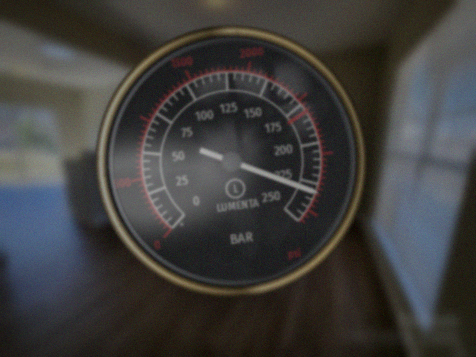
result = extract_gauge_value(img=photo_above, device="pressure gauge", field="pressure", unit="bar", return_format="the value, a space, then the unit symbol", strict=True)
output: 230 bar
